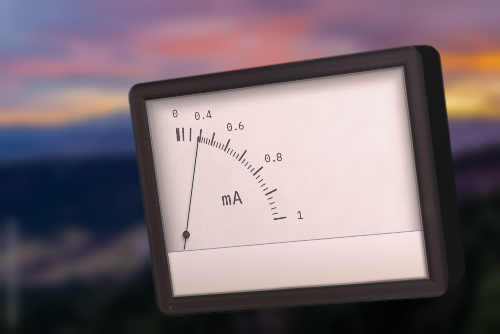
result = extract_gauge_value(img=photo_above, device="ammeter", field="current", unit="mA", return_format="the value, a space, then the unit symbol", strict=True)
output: 0.4 mA
